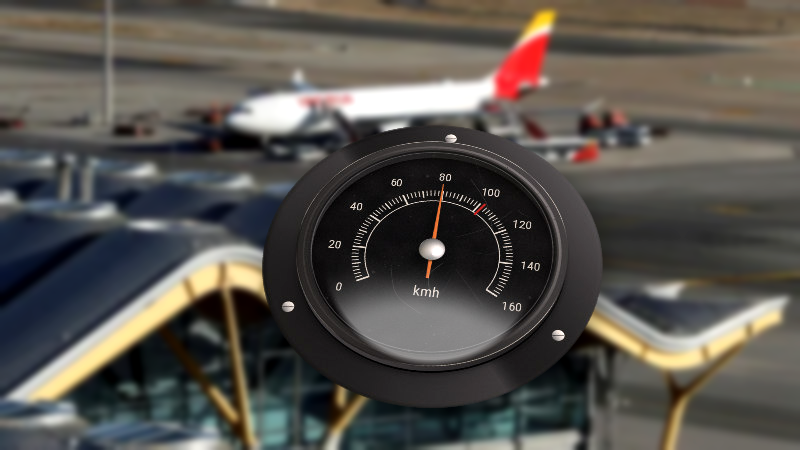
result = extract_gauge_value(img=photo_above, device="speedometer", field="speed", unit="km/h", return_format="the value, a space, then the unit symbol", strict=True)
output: 80 km/h
